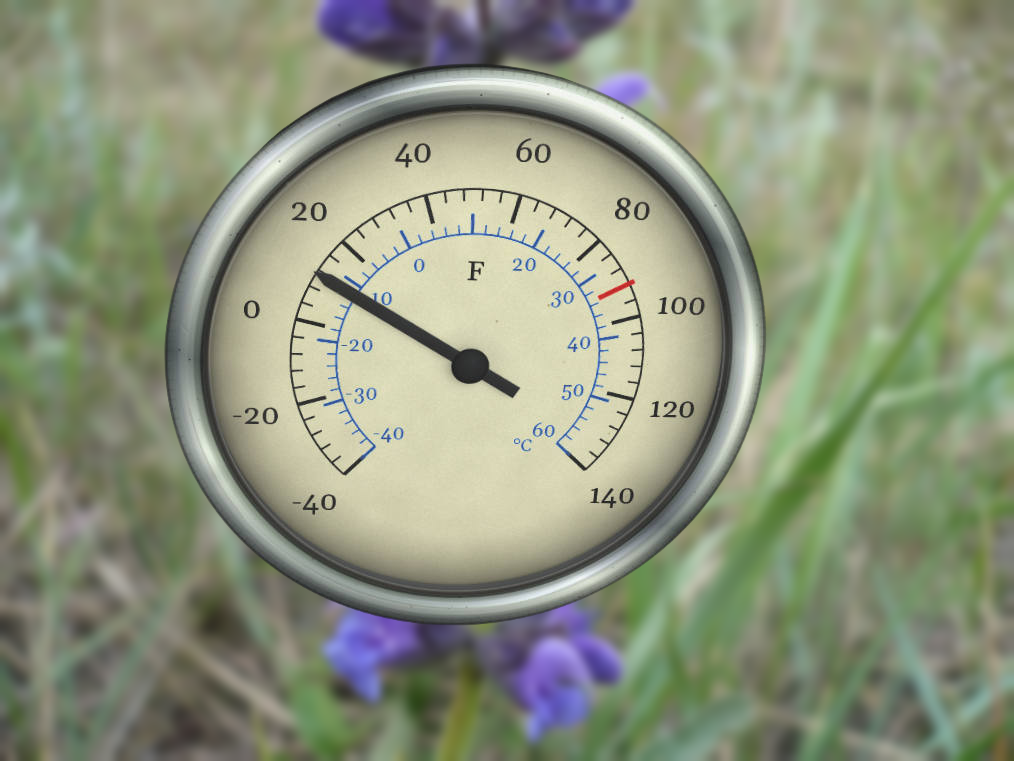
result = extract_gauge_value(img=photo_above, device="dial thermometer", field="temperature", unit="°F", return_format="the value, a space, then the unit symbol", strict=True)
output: 12 °F
